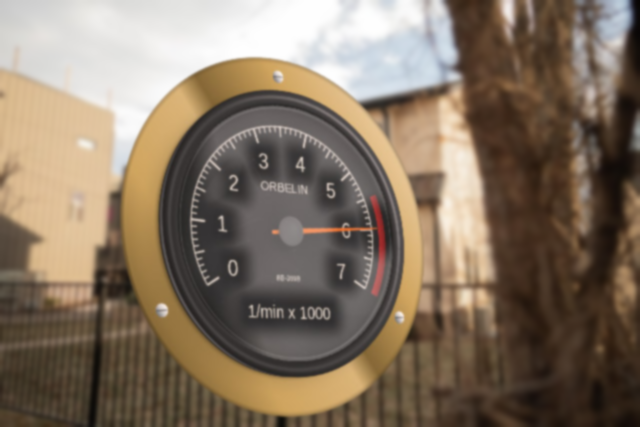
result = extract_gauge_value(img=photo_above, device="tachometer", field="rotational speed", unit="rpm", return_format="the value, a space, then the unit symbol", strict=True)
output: 6000 rpm
